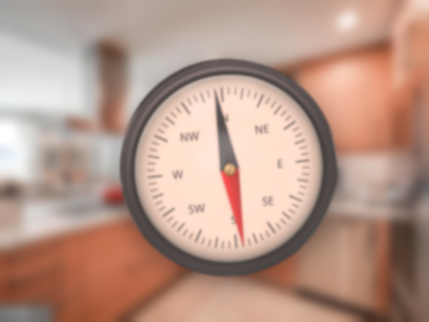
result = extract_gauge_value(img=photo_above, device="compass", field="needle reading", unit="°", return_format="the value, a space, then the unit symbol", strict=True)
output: 175 °
